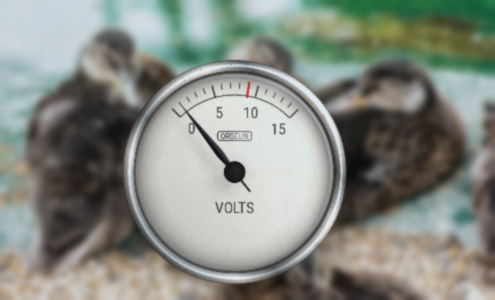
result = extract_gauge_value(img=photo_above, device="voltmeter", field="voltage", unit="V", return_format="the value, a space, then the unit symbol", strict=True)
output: 1 V
